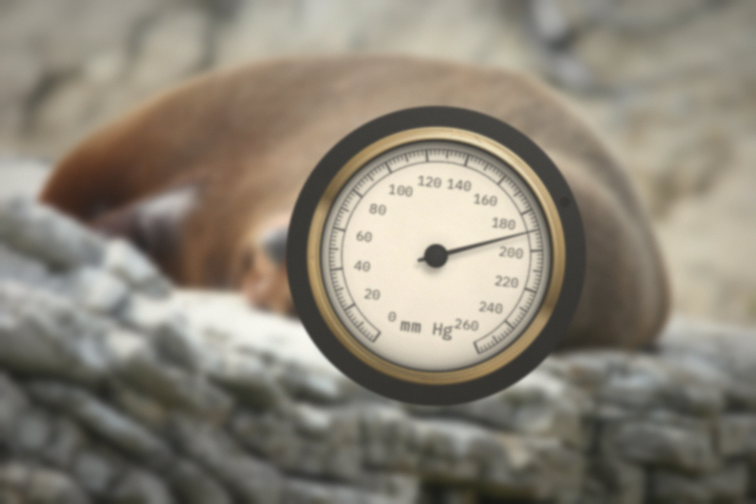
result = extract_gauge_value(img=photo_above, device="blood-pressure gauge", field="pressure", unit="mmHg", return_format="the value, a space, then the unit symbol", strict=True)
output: 190 mmHg
